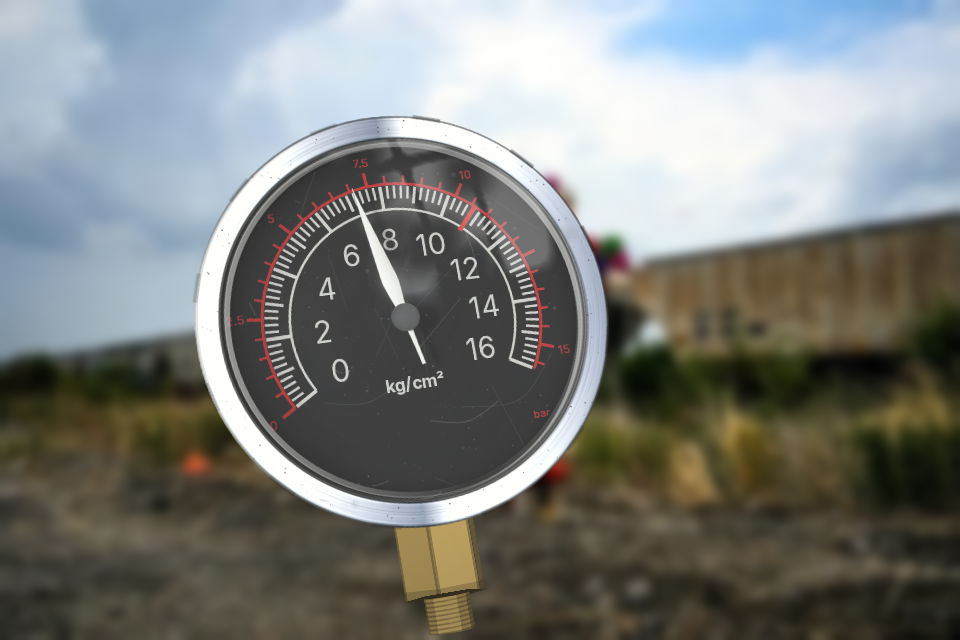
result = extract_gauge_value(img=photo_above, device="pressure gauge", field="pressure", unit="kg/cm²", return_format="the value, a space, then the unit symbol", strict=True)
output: 7.2 kg/cm²
